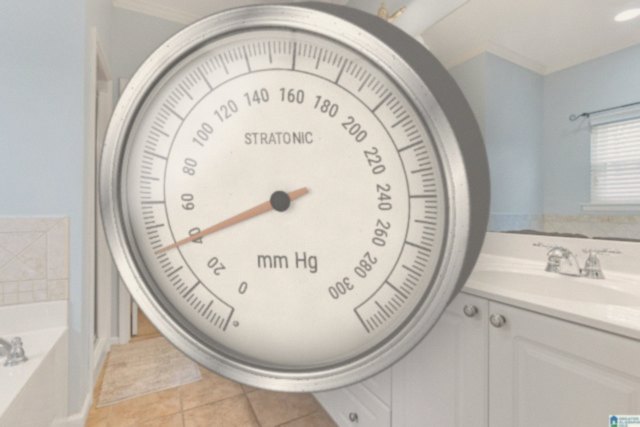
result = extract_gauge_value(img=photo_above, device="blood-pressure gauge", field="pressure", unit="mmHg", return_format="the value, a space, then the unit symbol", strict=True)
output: 40 mmHg
